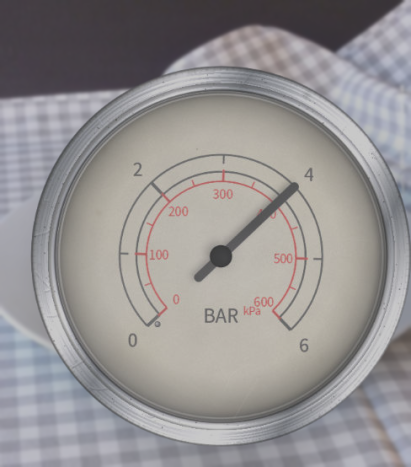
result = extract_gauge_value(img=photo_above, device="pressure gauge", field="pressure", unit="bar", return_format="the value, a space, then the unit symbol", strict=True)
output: 4 bar
